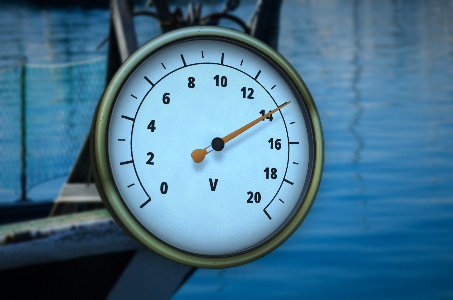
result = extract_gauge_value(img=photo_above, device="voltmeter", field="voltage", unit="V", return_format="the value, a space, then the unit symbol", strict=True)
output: 14 V
